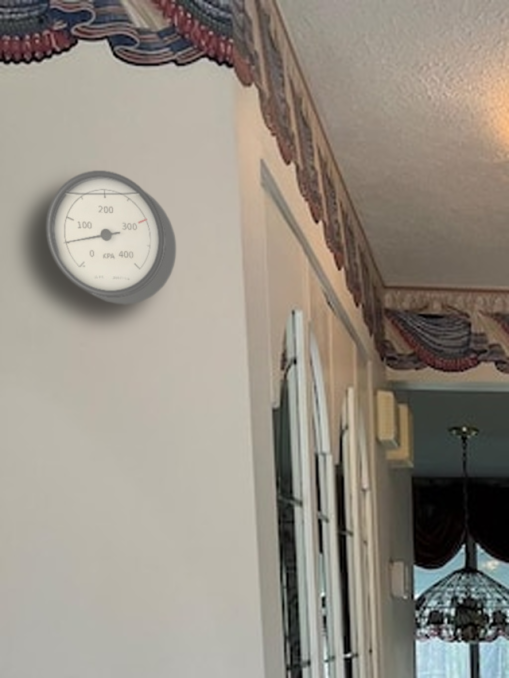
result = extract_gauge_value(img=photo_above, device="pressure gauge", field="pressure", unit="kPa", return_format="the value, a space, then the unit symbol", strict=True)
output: 50 kPa
